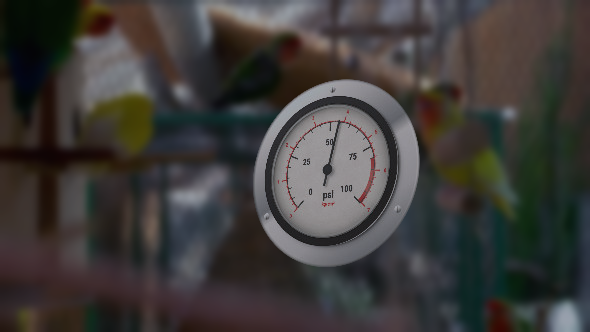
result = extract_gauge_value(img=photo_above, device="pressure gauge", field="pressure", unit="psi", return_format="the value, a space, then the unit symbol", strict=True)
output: 55 psi
